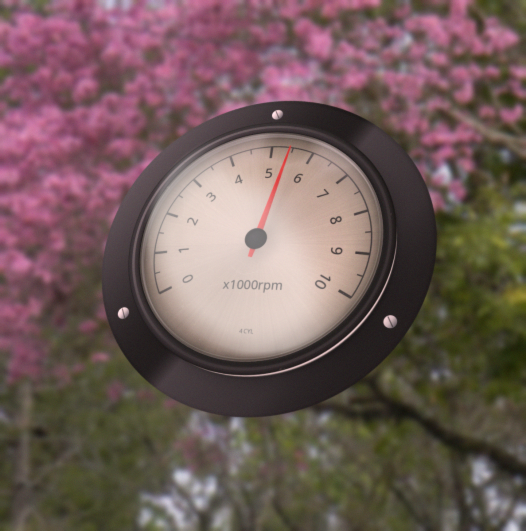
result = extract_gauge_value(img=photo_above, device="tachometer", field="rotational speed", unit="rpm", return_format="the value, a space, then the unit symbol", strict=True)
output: 5500 rpm
